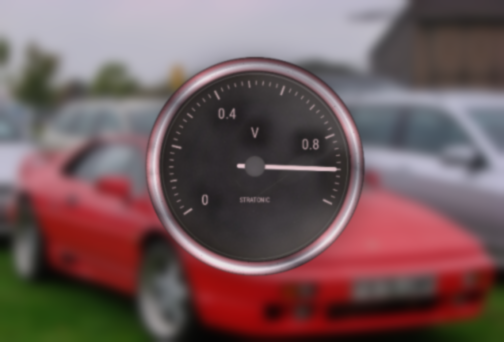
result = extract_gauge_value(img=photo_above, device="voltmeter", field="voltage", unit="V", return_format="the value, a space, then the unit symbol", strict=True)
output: 0.9 V
